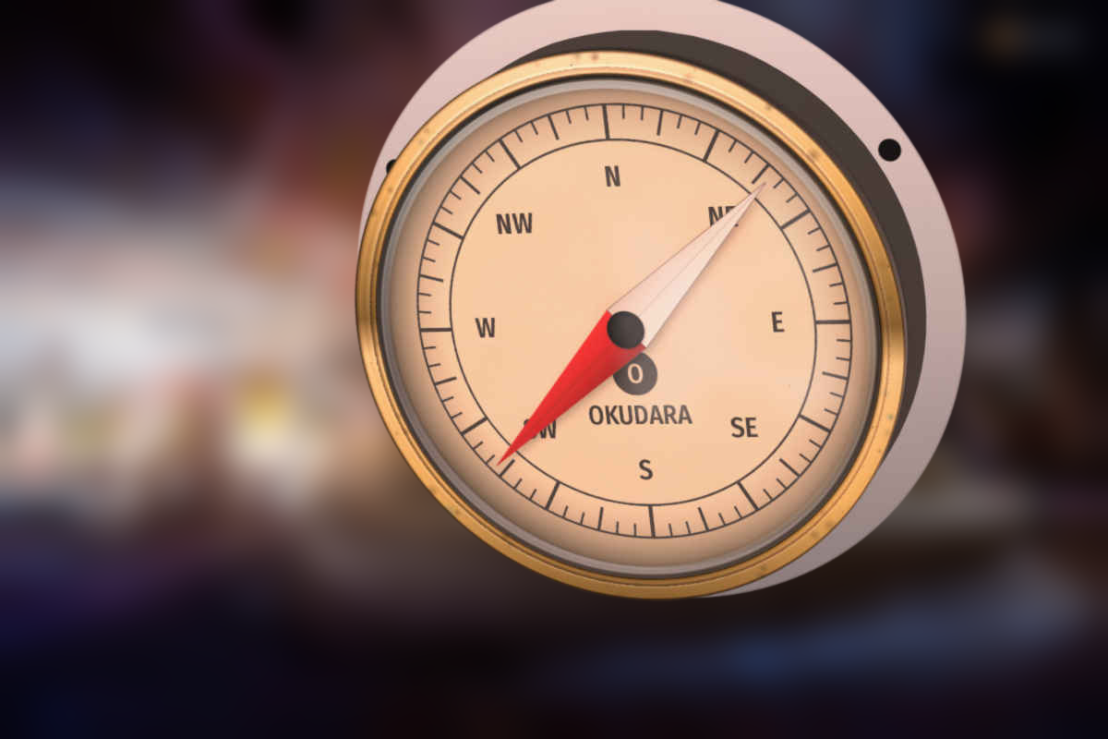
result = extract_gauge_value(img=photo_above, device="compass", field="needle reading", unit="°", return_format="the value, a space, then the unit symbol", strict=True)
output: 227.5 °
